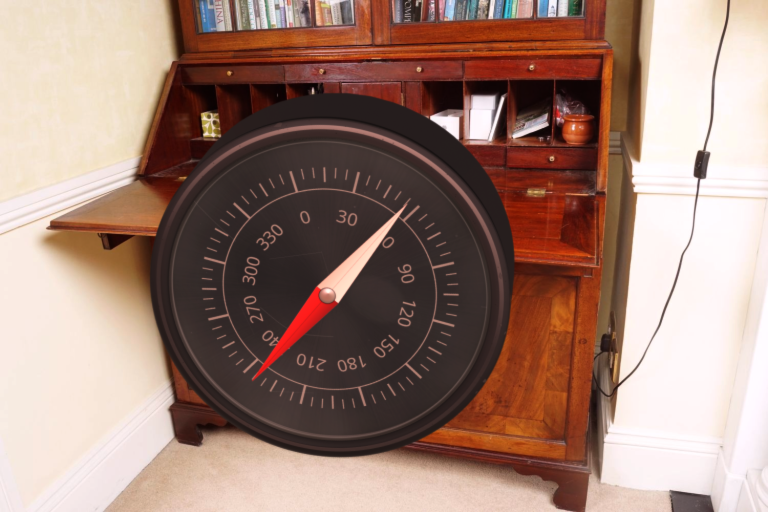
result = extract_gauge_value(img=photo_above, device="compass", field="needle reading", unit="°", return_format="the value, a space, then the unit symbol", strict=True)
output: 235 °
